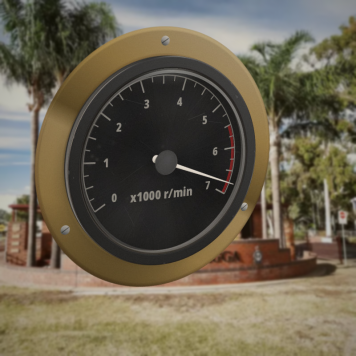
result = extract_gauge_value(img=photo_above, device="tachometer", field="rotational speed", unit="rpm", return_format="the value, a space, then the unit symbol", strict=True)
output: 6750 rpm
